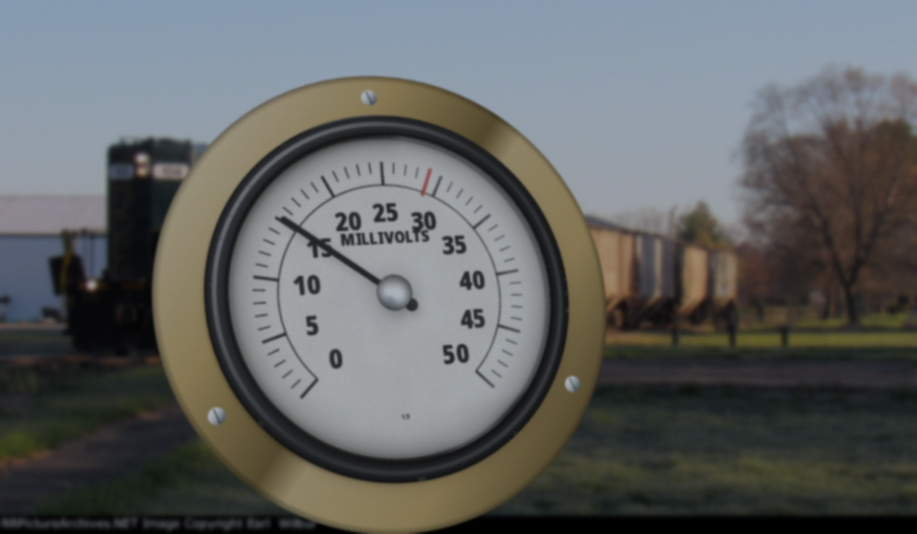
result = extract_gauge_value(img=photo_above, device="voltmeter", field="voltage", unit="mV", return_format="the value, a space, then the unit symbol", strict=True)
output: 15 mV
